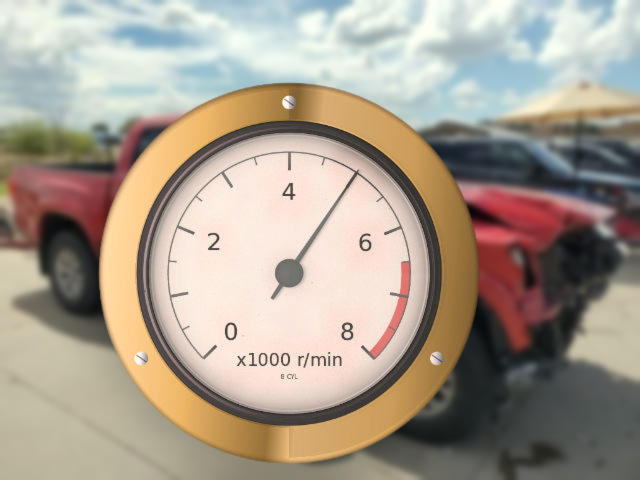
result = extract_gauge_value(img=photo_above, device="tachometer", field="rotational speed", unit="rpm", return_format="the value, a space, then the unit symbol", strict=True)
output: 5000 rpm
